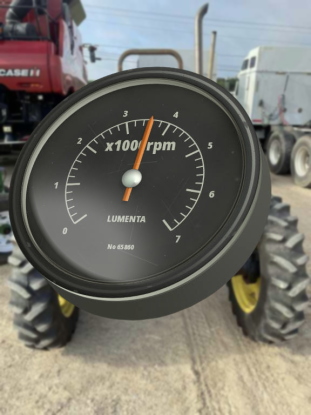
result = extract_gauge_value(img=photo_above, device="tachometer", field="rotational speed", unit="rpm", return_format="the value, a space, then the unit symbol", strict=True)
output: 3600 rpm
